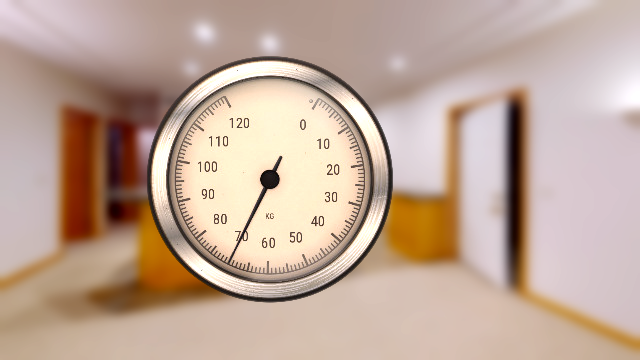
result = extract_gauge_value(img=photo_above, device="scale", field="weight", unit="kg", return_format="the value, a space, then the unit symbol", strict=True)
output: 70 kg
